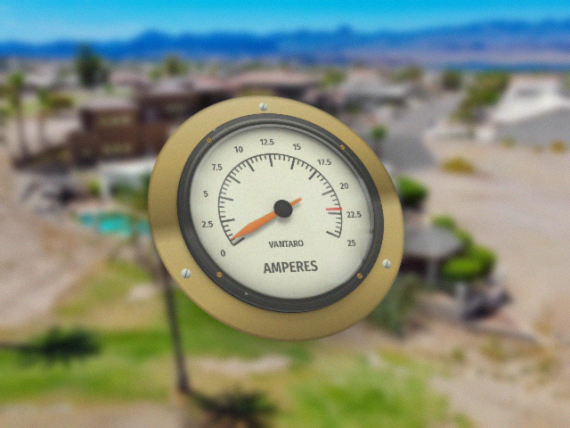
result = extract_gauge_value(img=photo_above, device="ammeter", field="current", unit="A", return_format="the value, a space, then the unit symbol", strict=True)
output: 0.5 A
